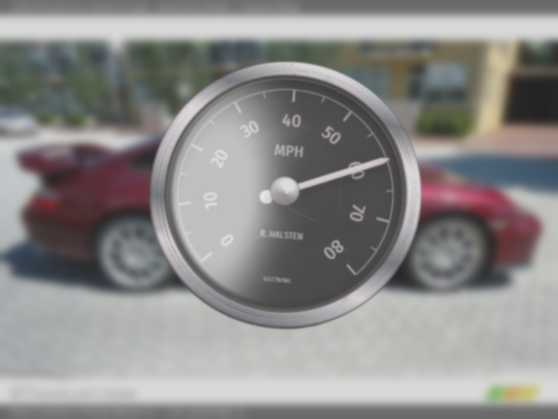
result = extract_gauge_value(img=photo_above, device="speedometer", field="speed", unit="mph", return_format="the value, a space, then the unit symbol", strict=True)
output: 60 mph
